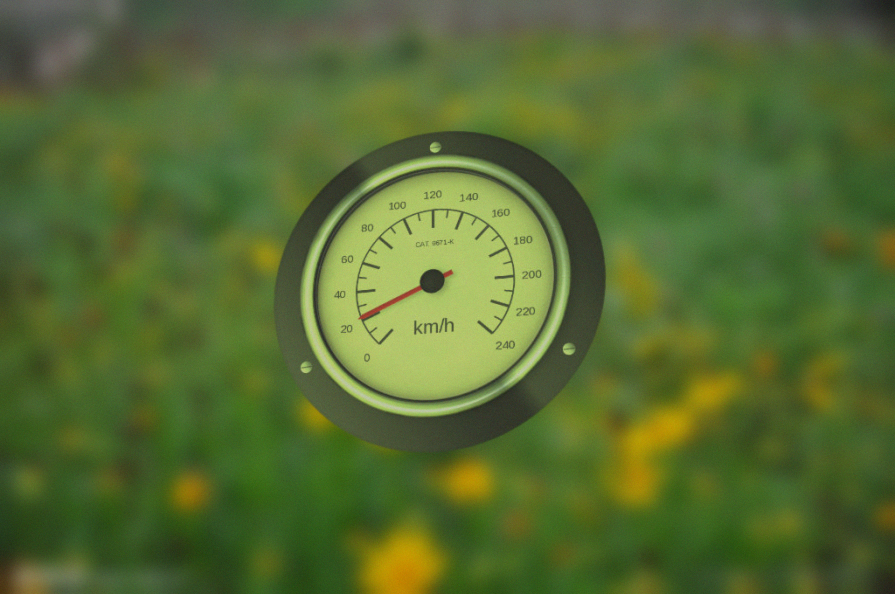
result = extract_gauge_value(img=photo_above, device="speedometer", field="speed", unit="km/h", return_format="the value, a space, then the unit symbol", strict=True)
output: 20 km/h
